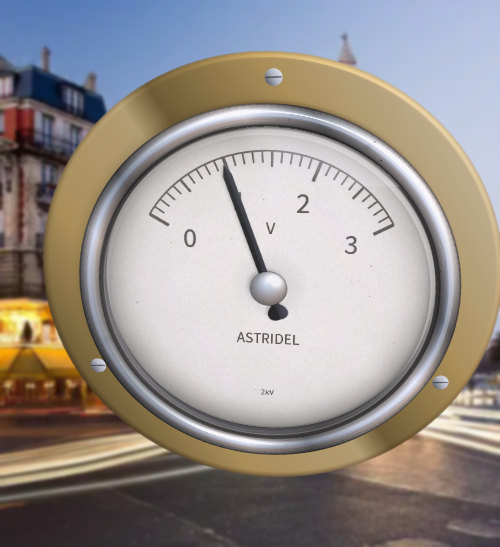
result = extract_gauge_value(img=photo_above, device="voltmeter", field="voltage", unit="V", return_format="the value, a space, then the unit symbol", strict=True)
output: 1 V
